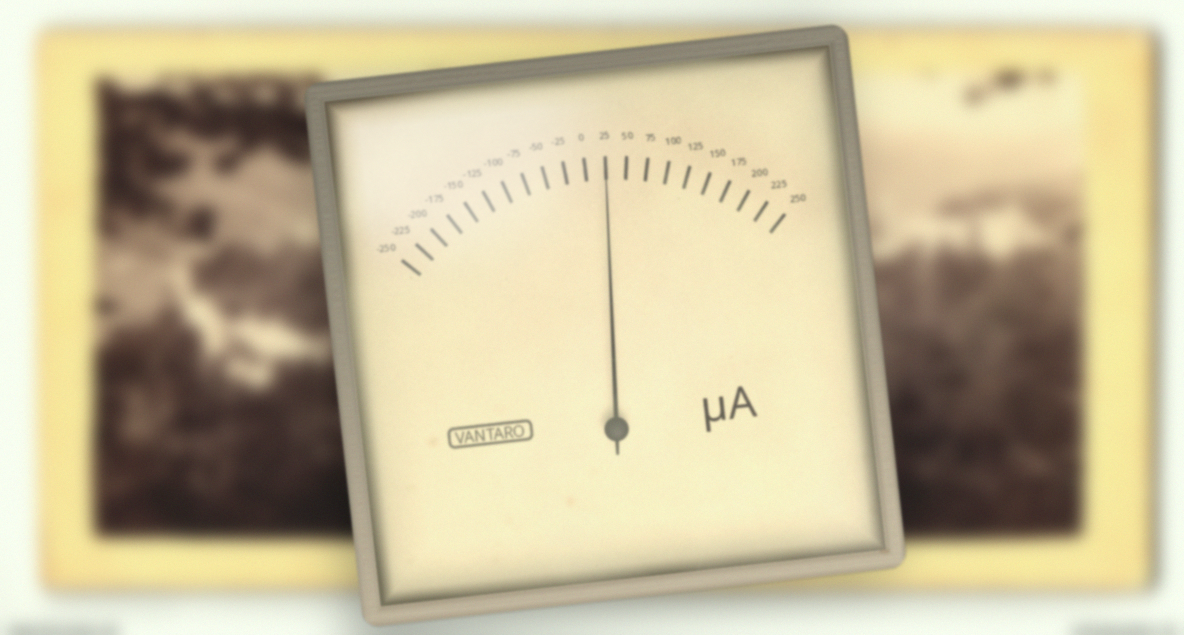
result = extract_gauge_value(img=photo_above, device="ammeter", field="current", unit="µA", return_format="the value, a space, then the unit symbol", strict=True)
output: 25 µA
